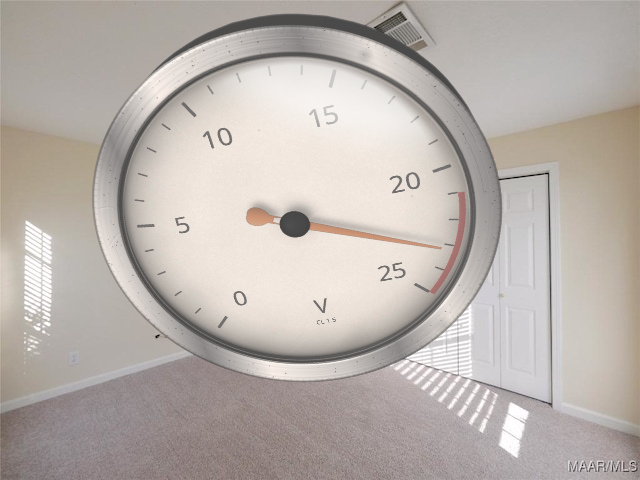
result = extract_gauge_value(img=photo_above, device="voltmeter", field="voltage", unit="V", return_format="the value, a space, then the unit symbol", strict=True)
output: 23 V
